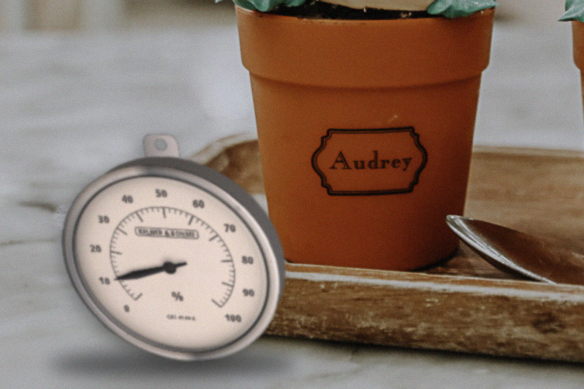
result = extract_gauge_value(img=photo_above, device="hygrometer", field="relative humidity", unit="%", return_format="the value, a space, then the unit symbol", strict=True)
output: 10 %
